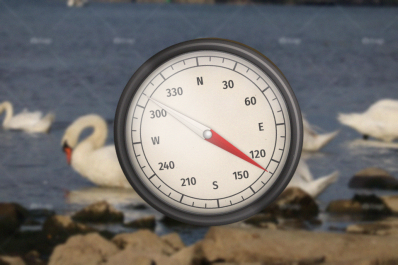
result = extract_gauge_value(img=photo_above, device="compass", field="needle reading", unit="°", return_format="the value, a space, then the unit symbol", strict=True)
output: 130 °
